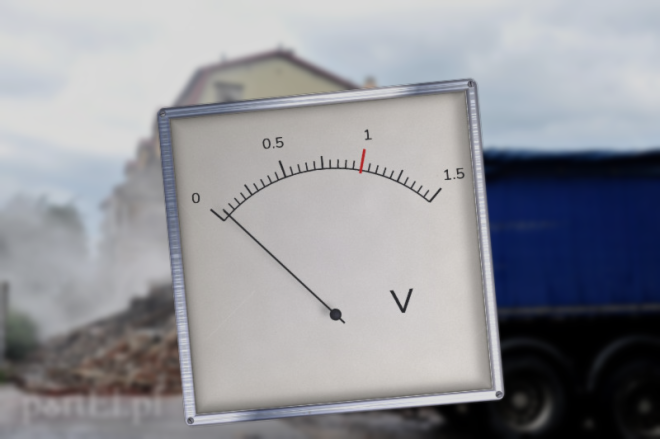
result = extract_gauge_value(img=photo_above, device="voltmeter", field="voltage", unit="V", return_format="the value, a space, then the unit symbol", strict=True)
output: 0.05 V
